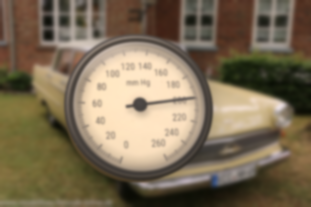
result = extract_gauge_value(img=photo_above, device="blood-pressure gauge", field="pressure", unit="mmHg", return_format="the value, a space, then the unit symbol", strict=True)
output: 200 mmHg
